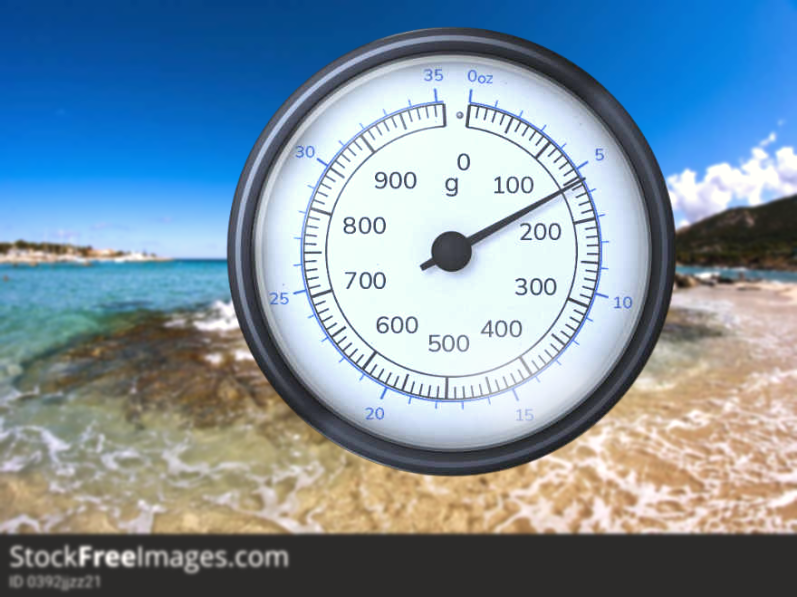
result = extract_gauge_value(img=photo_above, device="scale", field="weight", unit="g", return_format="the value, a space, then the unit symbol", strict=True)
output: 155 g
